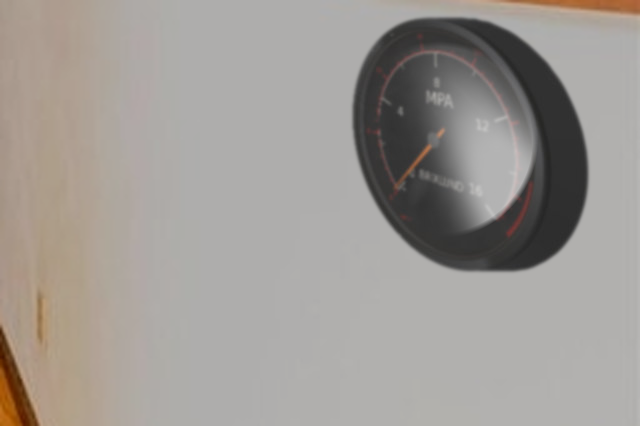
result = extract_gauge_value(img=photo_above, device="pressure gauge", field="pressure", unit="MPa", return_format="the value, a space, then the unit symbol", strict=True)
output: 0 MPa
